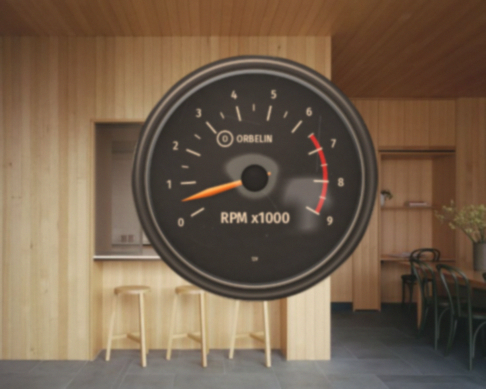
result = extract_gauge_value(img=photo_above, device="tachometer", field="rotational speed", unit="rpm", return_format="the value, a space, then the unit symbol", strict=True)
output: 500 rpm
